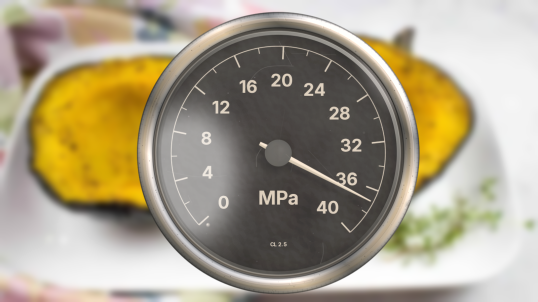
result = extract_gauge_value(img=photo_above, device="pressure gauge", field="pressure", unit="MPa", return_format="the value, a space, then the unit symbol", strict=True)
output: 37 MPa
